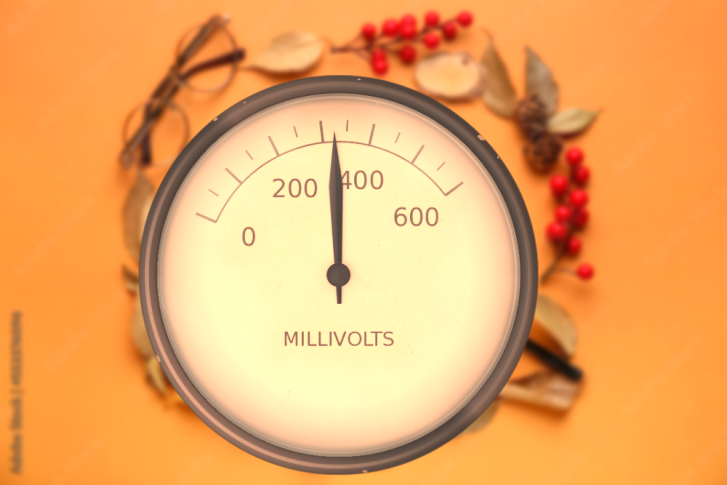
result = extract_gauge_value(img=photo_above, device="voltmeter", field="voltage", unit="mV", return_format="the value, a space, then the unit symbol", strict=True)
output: 325 mV
